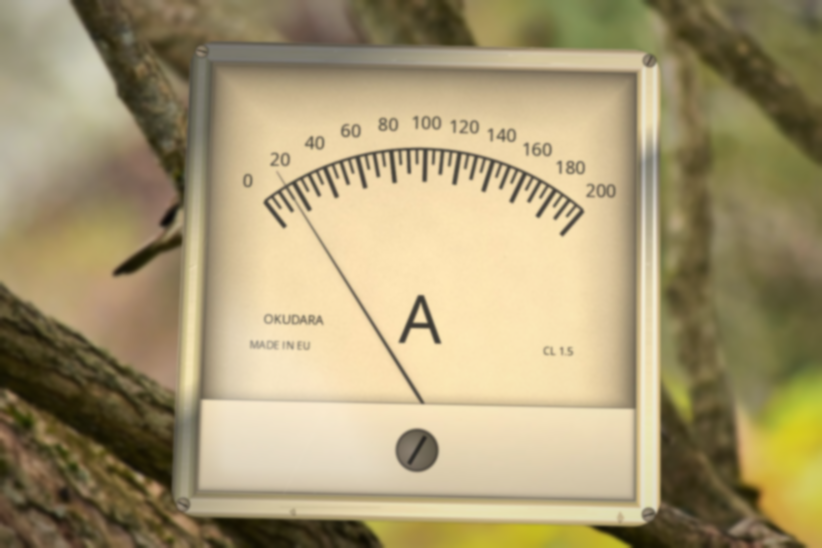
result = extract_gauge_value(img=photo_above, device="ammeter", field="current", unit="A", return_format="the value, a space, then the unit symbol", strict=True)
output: 15 A
